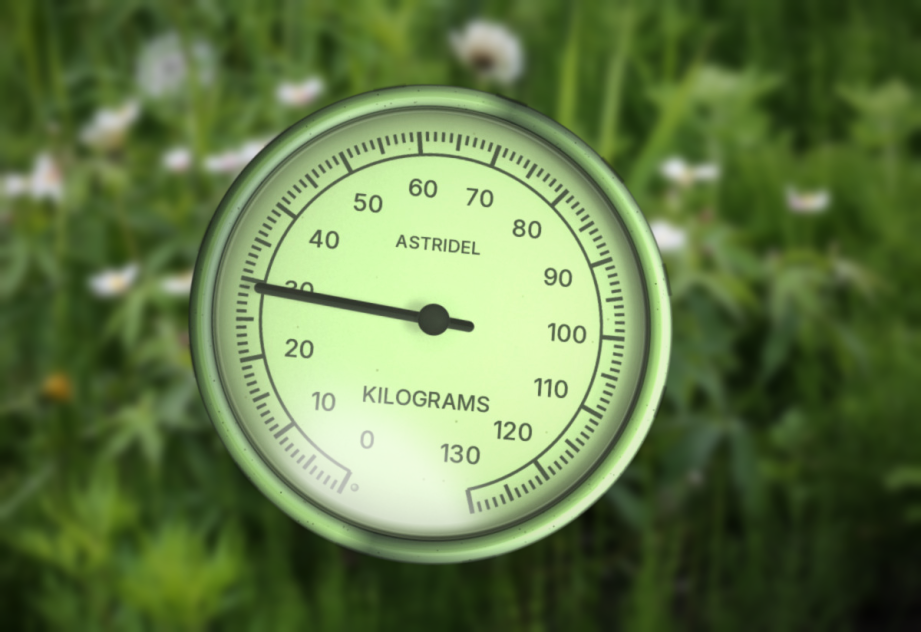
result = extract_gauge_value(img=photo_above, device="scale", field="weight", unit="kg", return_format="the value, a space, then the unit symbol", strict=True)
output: 29 kg
